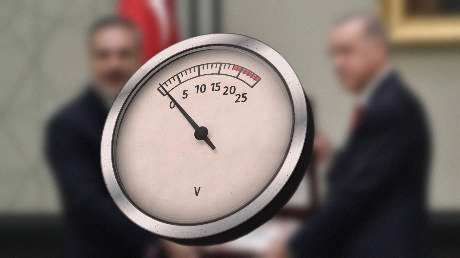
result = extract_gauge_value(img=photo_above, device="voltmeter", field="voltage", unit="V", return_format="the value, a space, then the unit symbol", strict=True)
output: 1 V
